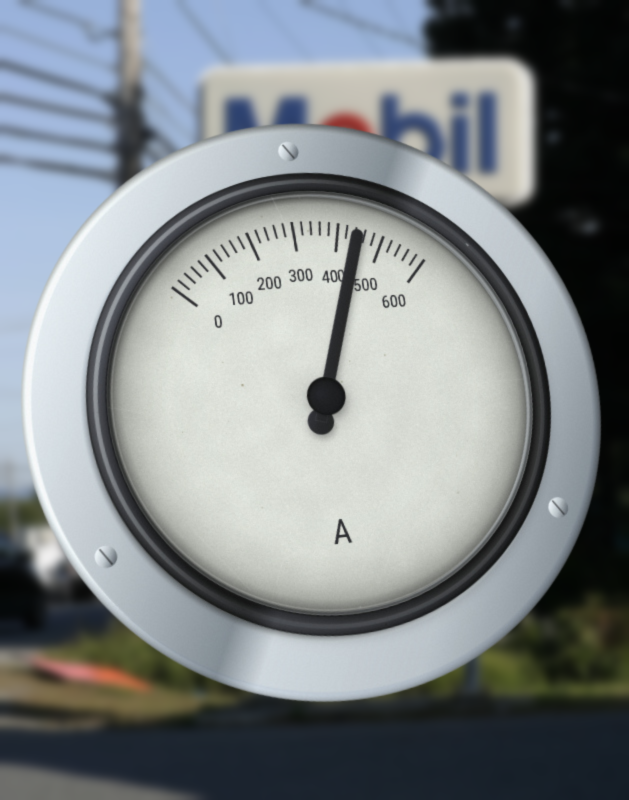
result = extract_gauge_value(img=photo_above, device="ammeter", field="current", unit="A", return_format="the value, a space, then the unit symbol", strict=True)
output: 440 A
